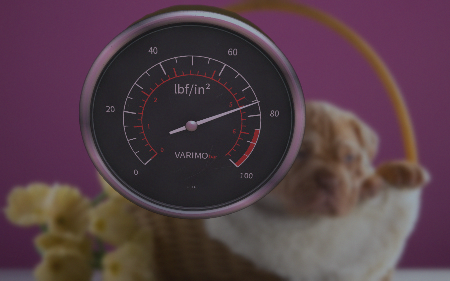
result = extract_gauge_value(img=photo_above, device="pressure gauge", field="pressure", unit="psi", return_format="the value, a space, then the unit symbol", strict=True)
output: 75 psi
